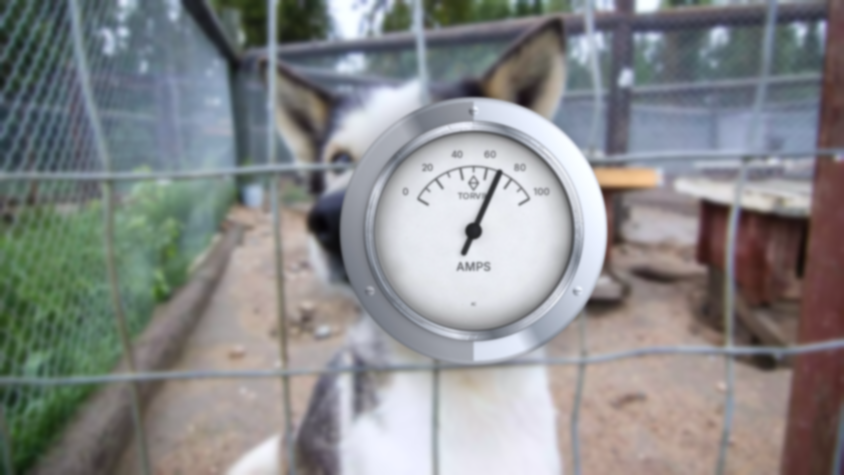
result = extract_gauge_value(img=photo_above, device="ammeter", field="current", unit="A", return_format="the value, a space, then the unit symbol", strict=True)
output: 70 A
